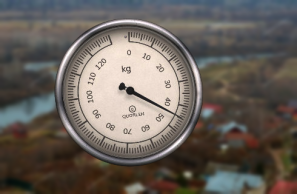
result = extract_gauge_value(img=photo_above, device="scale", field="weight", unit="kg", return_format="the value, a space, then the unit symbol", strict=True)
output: 45 kg
